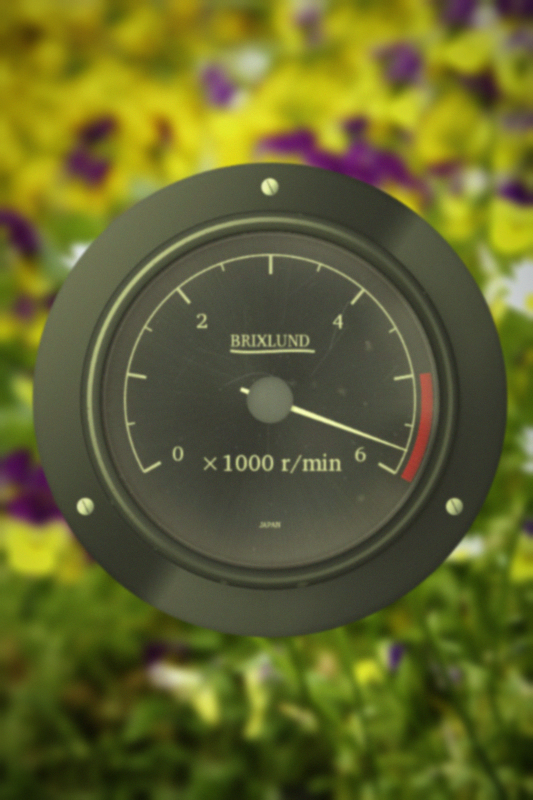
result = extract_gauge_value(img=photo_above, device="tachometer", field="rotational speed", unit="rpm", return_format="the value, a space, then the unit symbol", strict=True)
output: 5750 rpm
